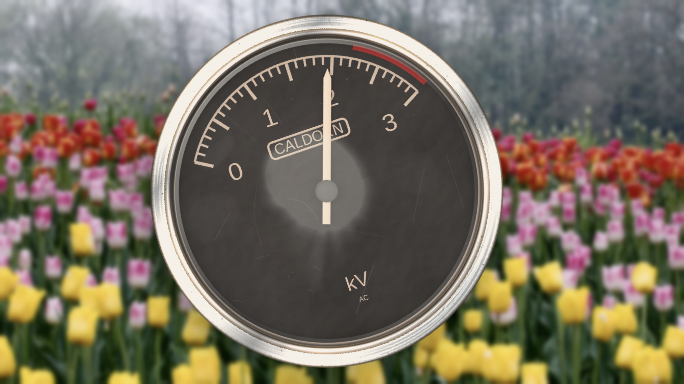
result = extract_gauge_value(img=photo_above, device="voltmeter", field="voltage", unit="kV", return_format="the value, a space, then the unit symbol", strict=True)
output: 1.95 kV
